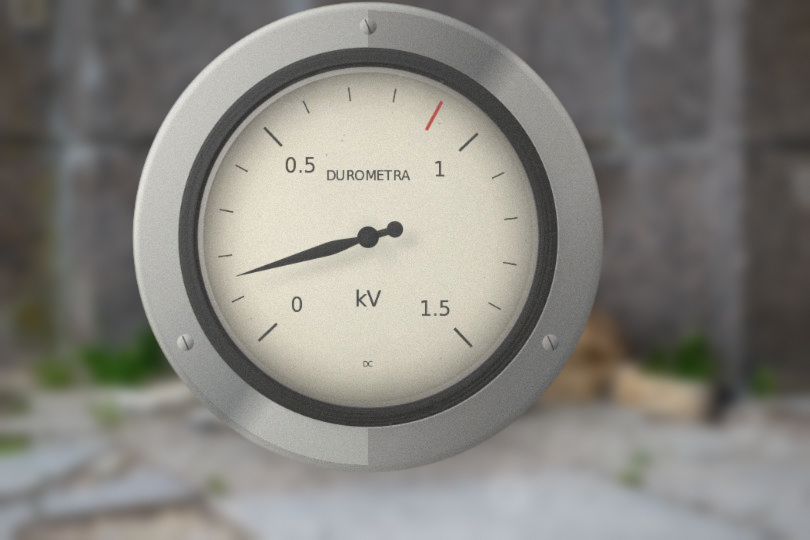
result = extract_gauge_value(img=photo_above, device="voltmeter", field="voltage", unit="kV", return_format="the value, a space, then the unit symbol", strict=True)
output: 0.15 kV
